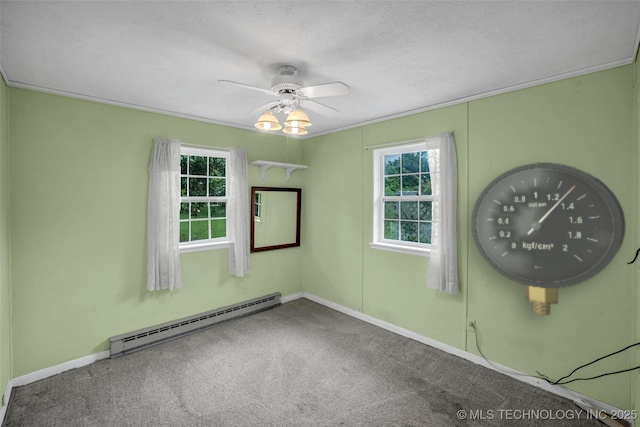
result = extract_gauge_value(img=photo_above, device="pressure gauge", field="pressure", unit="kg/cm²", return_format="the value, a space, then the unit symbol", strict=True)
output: 1.3 kg/cm²
